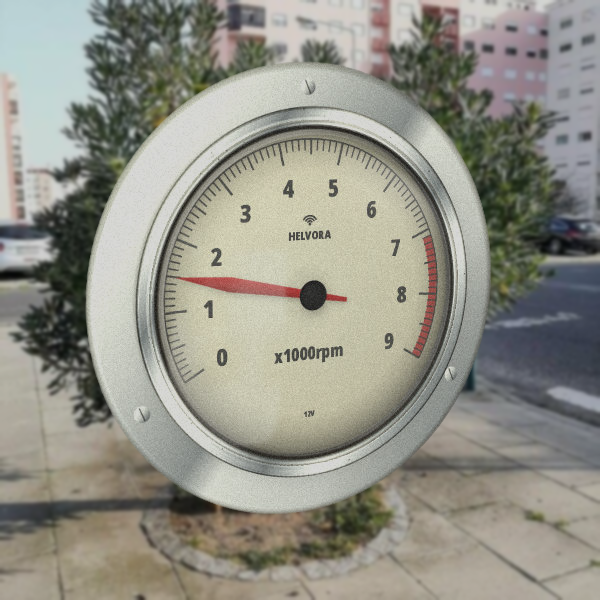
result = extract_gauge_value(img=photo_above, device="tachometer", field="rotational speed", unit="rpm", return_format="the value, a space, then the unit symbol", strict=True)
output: 1500 rpm
